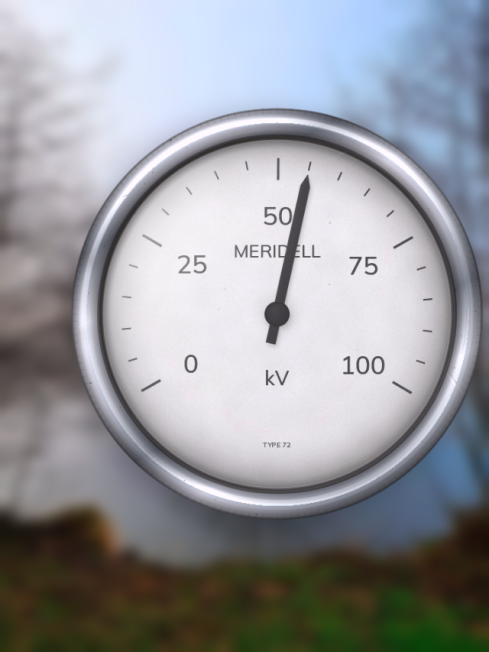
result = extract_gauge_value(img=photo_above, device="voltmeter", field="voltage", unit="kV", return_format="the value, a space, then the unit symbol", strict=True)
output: 55 kV
